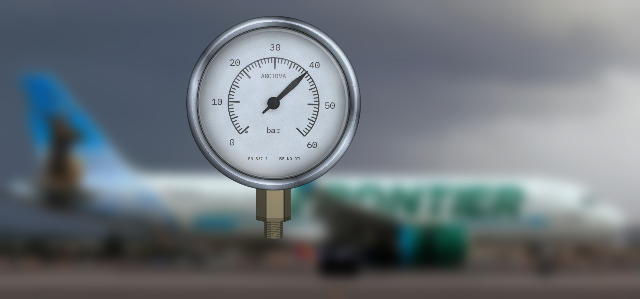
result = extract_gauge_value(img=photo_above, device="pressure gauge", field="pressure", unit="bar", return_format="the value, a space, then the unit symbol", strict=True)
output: 40 bar
